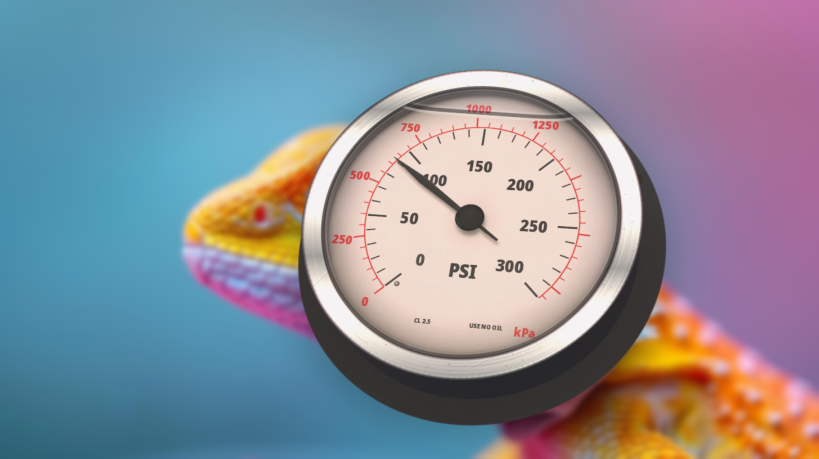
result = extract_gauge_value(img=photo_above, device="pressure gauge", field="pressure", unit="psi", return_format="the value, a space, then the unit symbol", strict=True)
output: 90 psi
